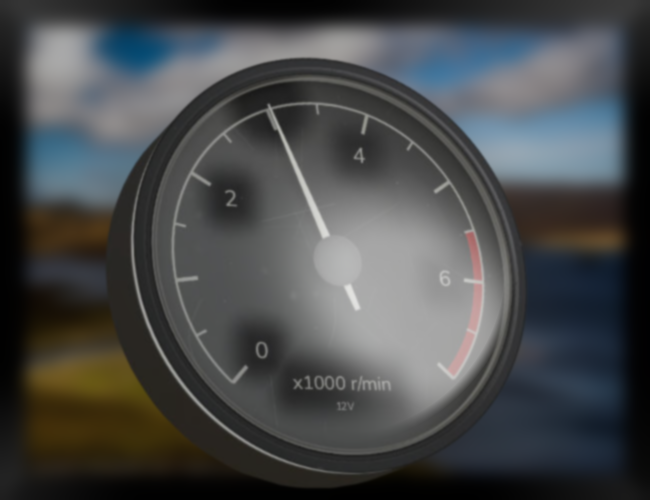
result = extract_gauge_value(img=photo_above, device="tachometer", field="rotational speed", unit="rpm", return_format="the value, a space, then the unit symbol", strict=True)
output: 3000 rpm
